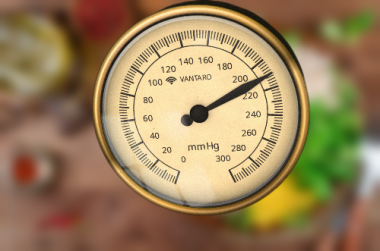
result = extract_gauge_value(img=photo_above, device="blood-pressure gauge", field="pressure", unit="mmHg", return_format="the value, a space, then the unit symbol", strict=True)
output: 210 mmHg
